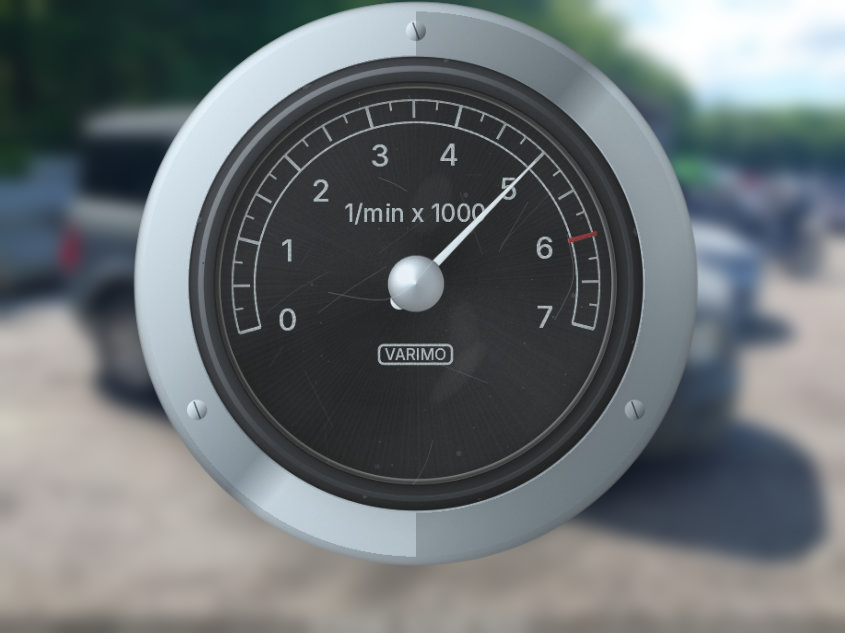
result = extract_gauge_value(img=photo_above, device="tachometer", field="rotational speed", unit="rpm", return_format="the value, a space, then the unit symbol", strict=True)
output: 5000 rpm
